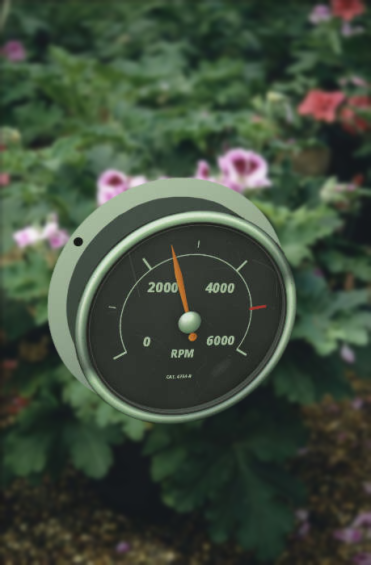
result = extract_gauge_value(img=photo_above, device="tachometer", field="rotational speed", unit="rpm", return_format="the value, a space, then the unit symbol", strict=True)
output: 2500 rpm
